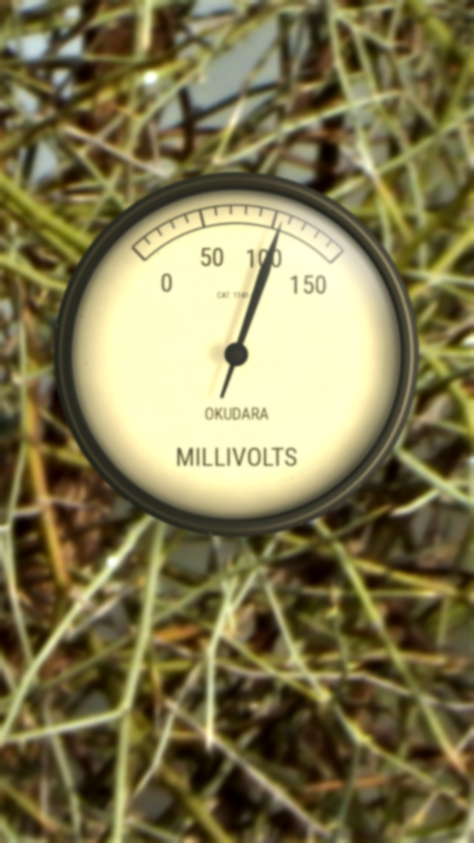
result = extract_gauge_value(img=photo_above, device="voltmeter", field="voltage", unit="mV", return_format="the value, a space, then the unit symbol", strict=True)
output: 105 mV
